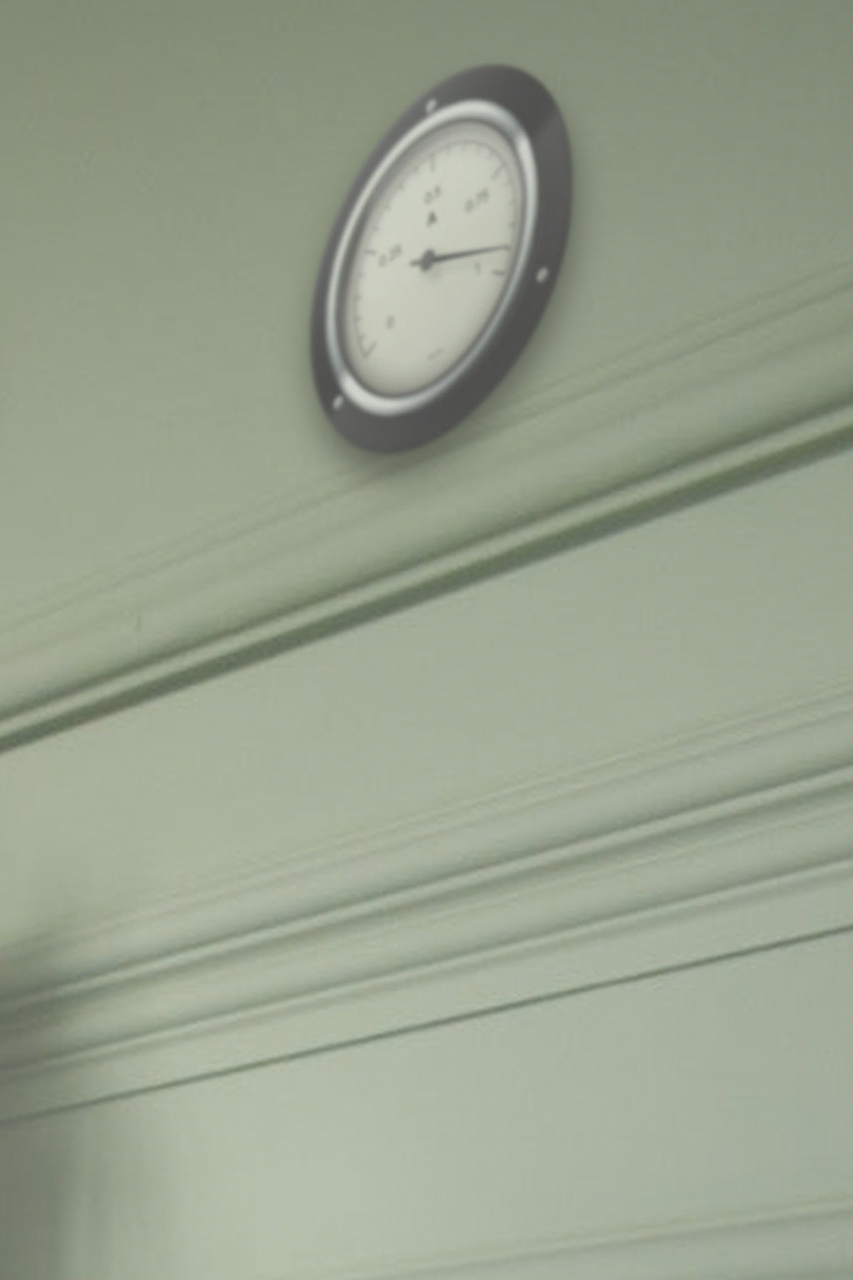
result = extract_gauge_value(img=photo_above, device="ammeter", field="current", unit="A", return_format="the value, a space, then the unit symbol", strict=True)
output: 0.95 A
